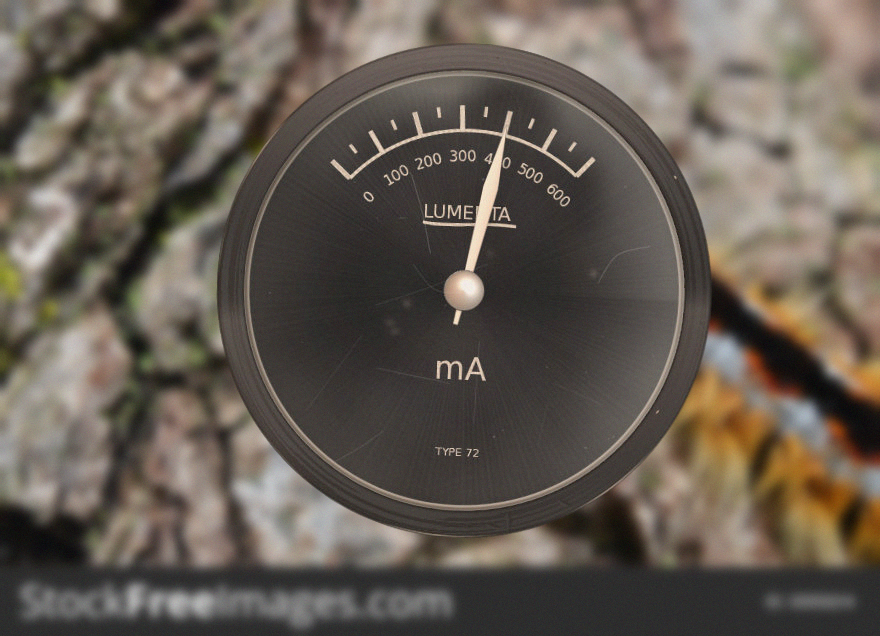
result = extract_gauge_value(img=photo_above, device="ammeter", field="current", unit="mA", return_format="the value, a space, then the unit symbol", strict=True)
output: 400 mA
